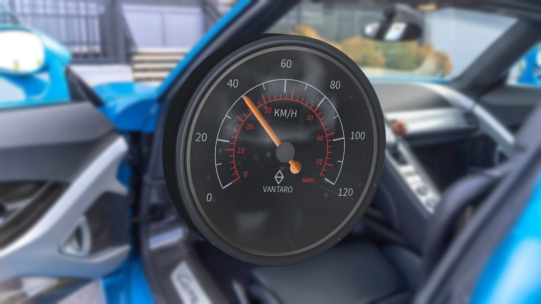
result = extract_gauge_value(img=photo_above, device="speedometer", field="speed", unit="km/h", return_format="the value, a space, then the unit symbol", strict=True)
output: 40 km/h
